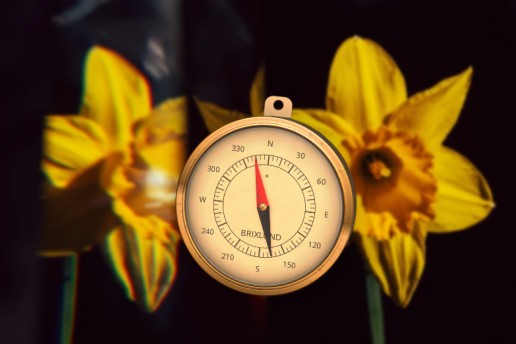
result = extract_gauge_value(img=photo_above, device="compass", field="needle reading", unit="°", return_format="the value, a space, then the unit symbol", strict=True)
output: 345 °
